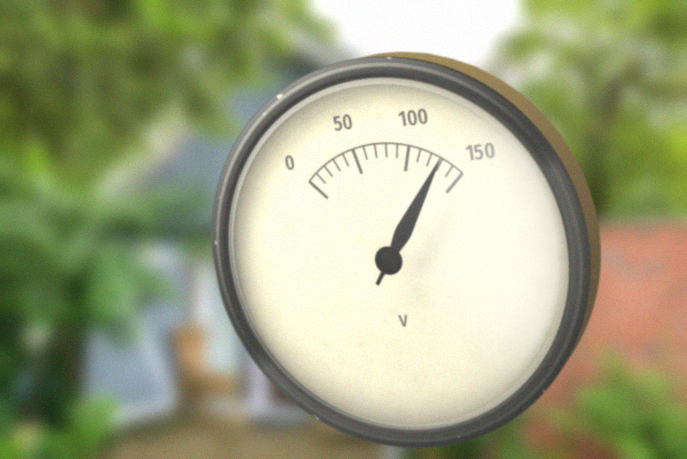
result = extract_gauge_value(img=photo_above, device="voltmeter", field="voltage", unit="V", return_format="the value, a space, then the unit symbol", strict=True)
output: 130 V
